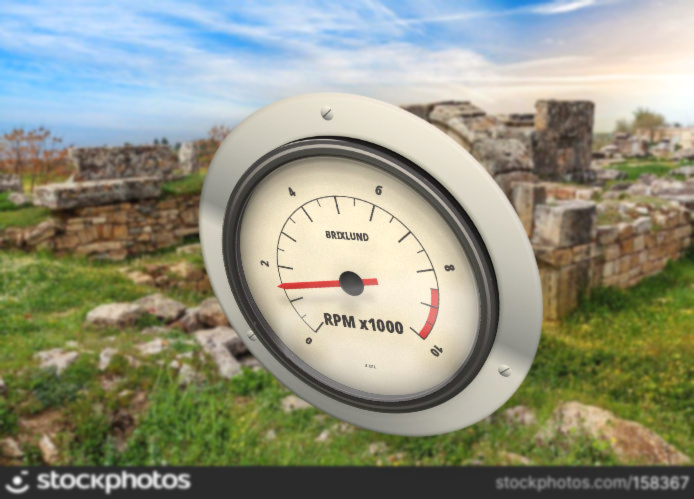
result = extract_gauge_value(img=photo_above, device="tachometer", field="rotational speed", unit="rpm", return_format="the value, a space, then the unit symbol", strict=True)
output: 1500 rpm
